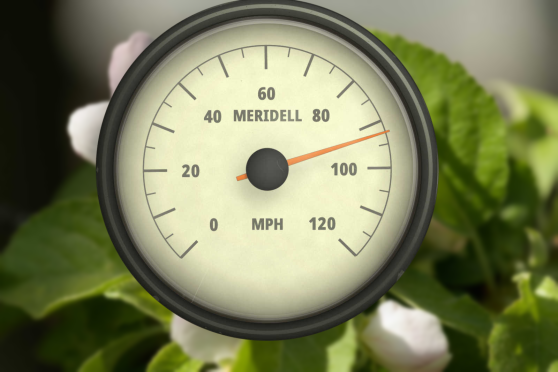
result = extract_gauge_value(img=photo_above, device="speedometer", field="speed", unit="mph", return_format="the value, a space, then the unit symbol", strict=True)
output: 92.5 mph
